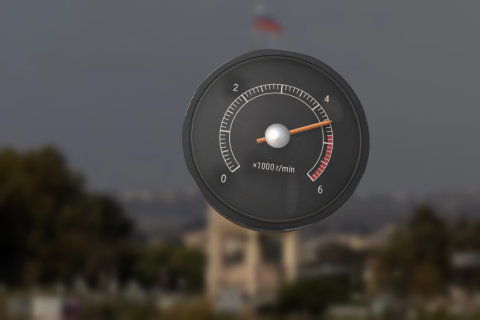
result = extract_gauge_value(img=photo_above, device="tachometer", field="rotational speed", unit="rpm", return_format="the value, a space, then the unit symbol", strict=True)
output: 4500 rpm
